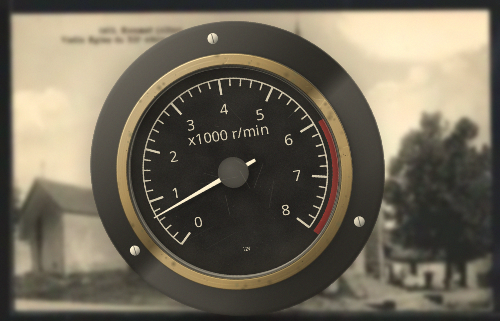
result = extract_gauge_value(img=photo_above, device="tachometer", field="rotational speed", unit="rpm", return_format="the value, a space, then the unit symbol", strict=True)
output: 700 rpm
